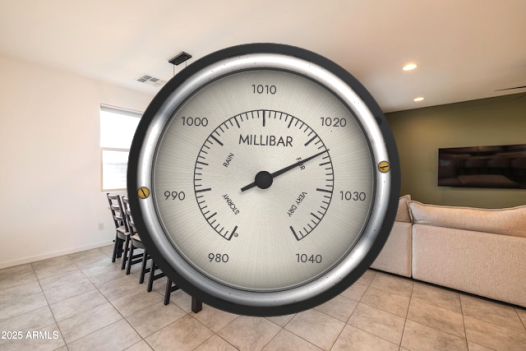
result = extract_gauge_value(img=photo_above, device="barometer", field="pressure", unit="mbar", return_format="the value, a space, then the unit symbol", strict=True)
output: 1023 mbar
